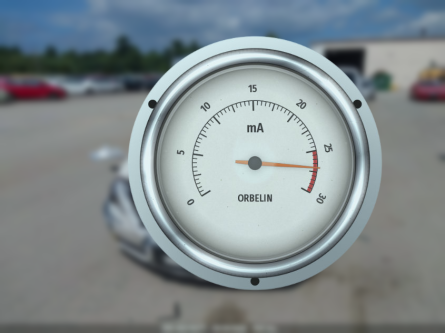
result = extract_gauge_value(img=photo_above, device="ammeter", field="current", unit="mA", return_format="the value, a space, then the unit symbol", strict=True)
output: 27 mA
